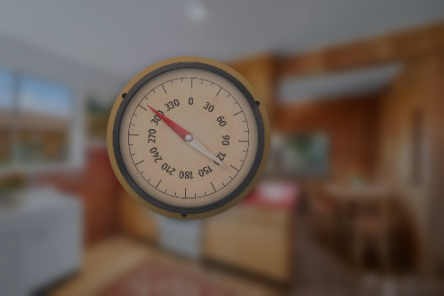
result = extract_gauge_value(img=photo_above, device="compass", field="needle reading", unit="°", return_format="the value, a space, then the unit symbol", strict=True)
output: 305 °
